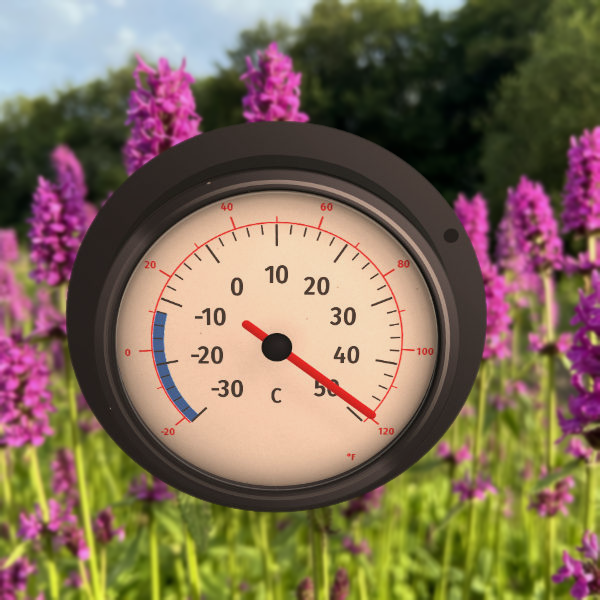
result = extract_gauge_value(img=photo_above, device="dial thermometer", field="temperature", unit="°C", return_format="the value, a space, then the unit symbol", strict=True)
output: 48 °C
